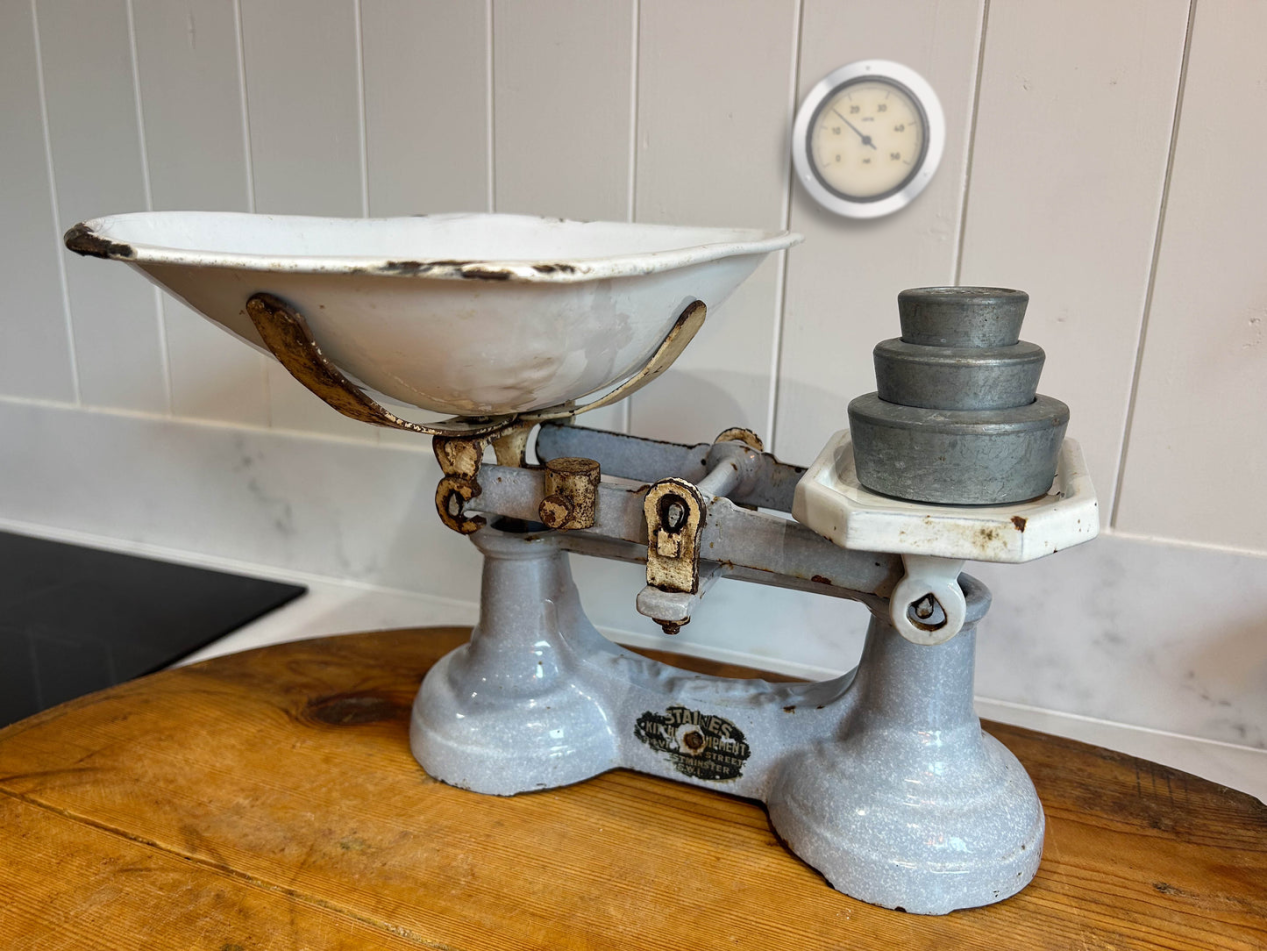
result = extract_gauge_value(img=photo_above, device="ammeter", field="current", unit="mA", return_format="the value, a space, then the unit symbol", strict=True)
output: 15 mA
